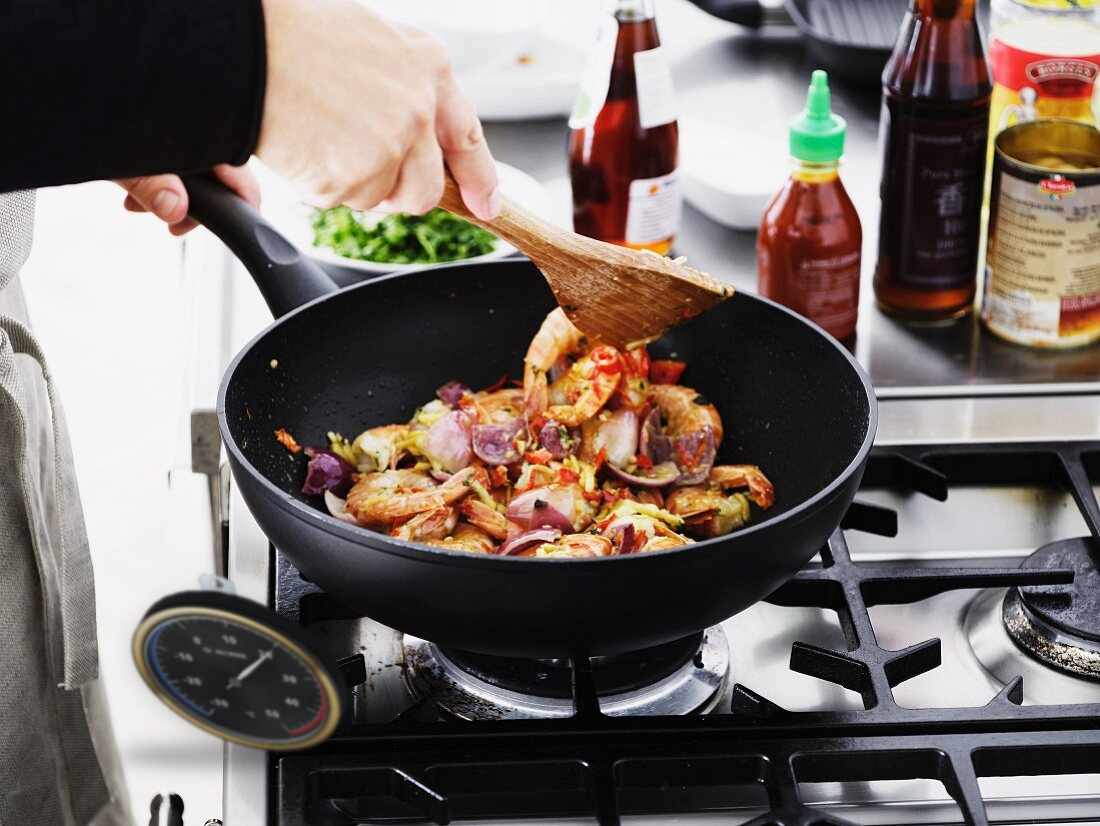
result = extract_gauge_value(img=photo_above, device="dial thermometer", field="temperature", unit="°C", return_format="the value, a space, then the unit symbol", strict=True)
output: 20 °C
